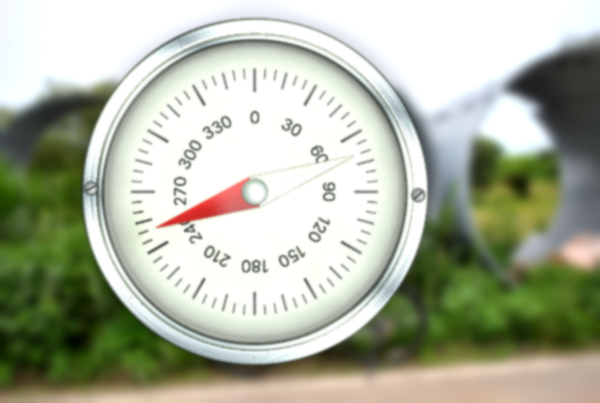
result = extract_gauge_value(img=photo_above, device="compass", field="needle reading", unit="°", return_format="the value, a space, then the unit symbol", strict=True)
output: 250 °
